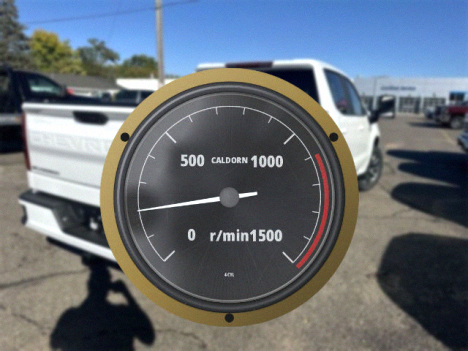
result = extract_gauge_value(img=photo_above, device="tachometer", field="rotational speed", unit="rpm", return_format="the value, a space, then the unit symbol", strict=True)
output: 200 rpm
